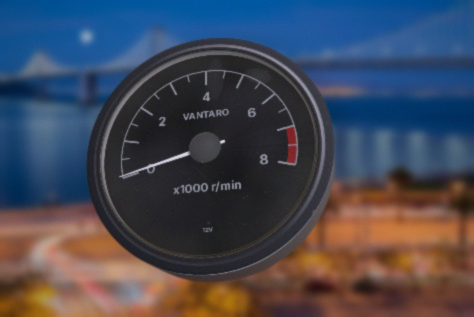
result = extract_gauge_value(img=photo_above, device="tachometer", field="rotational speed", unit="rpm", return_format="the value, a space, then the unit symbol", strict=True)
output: 0 rpm
